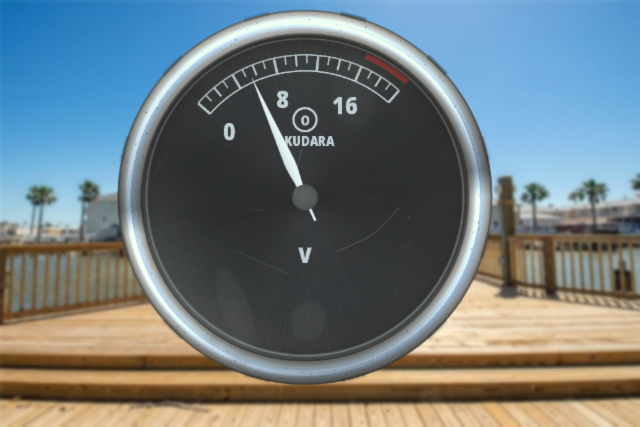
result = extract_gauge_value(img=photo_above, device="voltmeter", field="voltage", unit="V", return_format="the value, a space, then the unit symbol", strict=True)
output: 5.5 V
